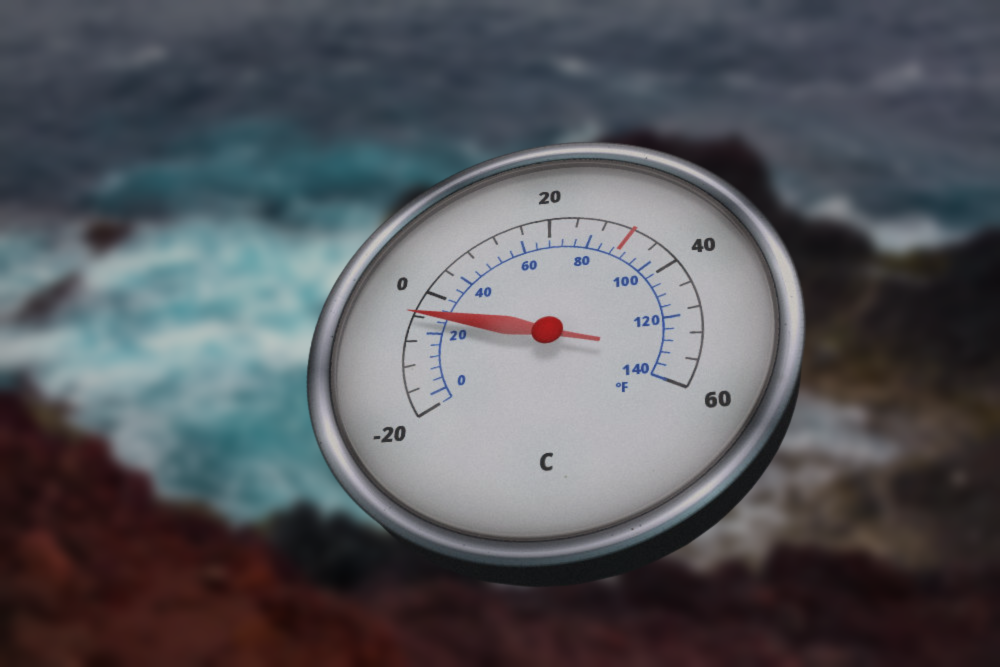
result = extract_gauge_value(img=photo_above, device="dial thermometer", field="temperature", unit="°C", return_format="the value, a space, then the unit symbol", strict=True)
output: -4 °C
